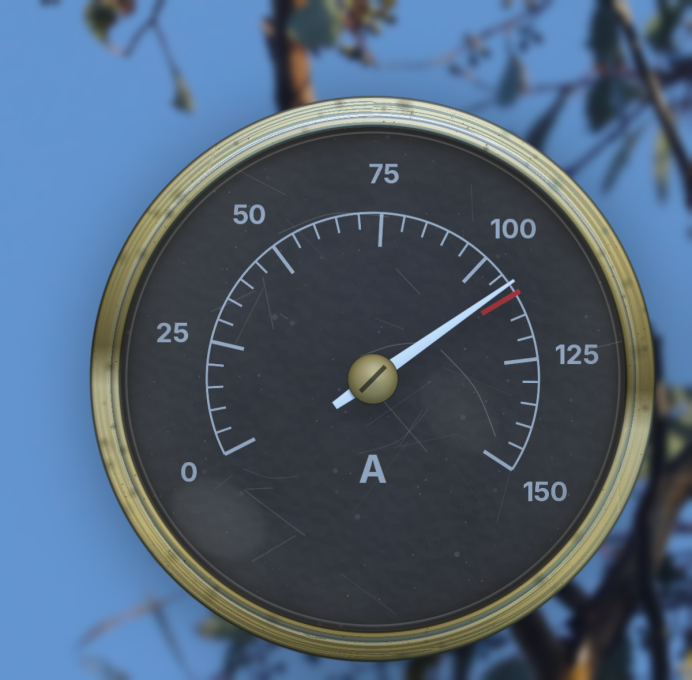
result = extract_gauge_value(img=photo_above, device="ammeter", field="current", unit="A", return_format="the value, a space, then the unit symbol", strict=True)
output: 107.5 A
